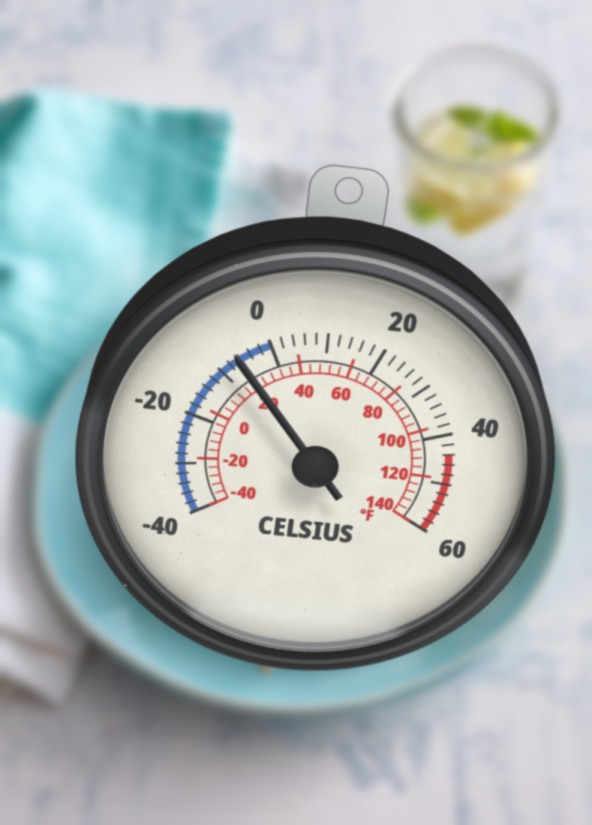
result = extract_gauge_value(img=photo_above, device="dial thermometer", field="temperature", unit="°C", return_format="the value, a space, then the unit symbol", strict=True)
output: -6 °C
